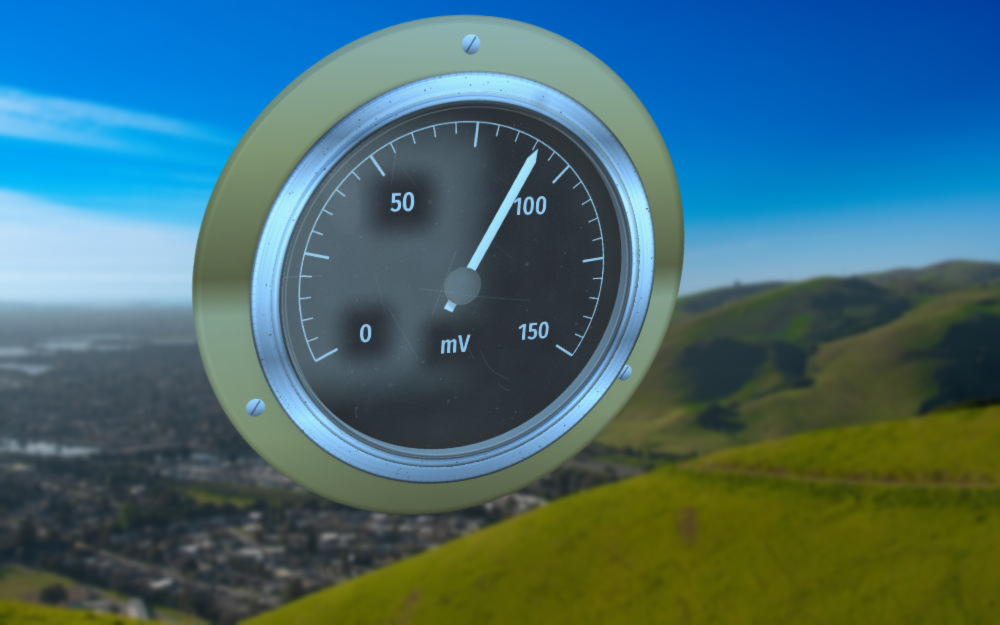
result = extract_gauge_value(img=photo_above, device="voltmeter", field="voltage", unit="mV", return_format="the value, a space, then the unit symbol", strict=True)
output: 90 mV
